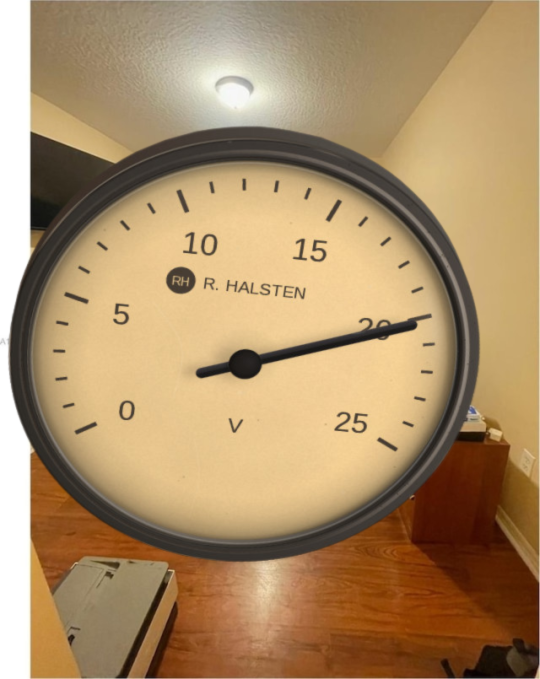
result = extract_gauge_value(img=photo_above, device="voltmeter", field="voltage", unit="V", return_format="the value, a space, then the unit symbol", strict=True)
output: 20 V
